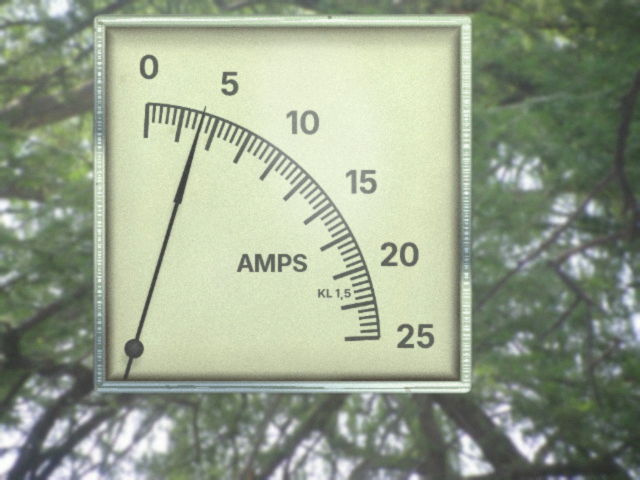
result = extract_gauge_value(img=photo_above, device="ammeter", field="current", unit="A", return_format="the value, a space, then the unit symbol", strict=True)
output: 4 A
